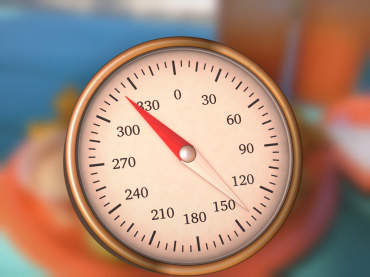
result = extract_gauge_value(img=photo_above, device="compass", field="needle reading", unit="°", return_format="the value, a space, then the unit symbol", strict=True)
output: 320 °
